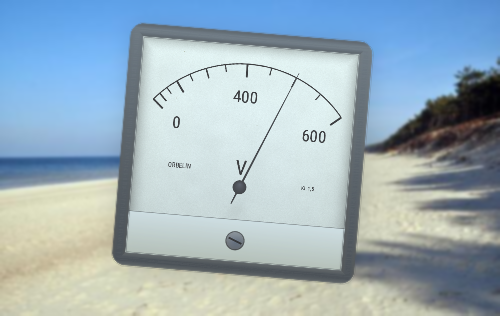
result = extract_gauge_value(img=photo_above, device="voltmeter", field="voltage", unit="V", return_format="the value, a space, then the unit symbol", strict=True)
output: 500 V
